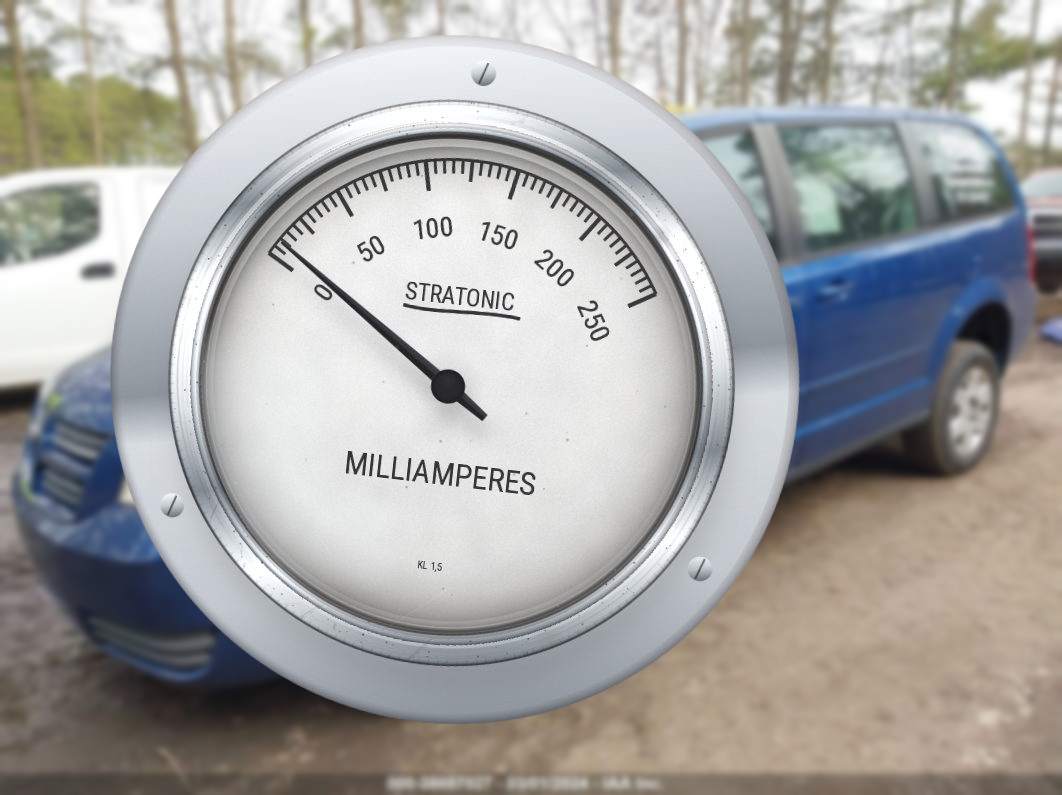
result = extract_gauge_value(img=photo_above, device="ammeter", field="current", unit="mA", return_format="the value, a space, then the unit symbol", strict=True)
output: 10 mA
